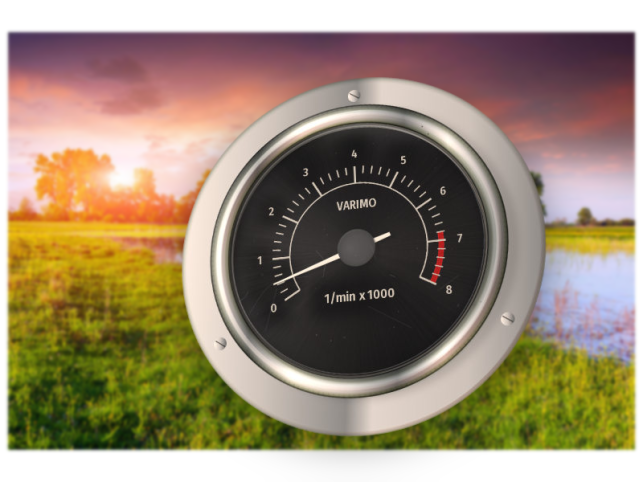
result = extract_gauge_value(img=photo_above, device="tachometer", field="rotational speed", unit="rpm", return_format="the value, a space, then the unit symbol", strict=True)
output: 400 rpm
